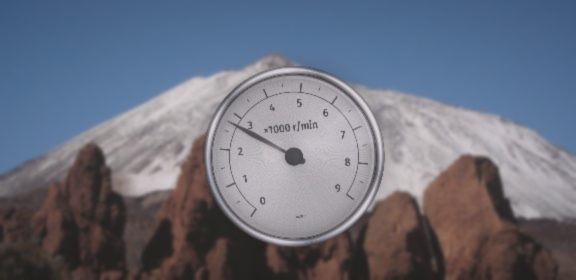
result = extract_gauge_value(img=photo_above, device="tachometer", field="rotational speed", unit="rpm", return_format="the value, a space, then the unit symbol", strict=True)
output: 2750 rpm
